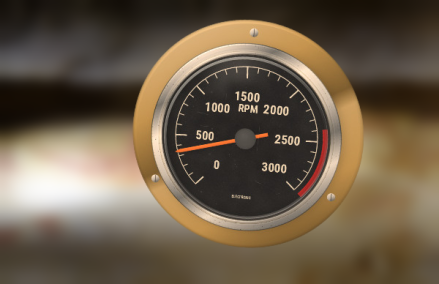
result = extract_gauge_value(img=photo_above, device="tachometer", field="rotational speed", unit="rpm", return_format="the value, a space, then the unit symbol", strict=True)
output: 350 rpm
